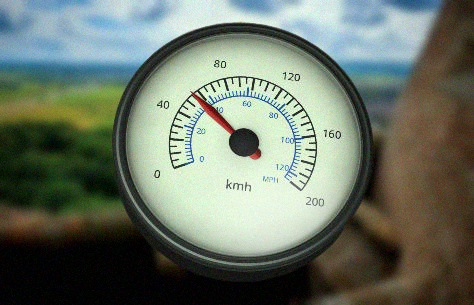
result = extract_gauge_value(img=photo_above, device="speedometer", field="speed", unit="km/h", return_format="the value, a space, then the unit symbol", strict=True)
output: 55 km/h
